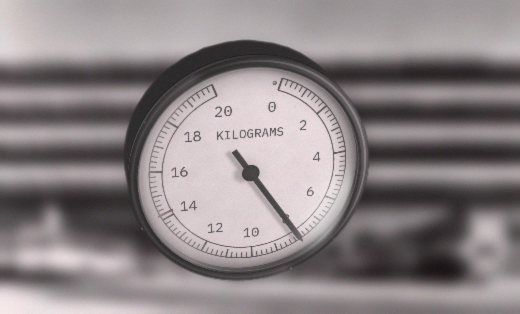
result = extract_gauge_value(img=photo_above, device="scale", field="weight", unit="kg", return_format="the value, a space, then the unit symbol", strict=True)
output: 8 kg
